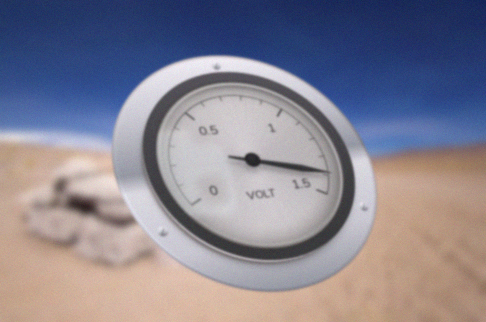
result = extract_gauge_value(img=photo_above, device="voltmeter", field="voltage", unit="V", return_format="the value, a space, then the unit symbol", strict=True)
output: 1.4 V
